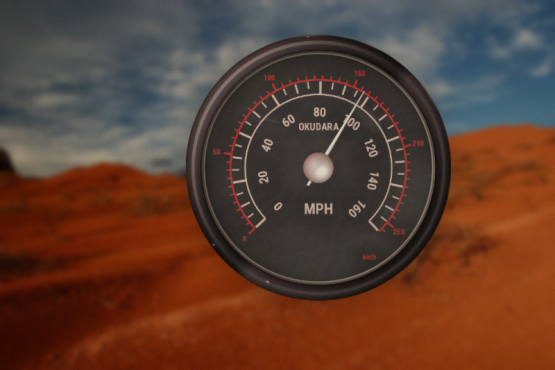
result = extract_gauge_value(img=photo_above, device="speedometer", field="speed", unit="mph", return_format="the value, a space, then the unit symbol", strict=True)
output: 97.5 mph
